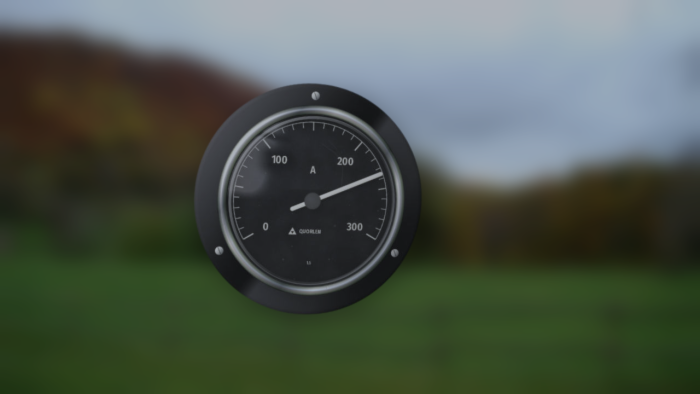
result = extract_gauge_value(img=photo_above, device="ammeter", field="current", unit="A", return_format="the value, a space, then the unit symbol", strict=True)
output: 235 A
